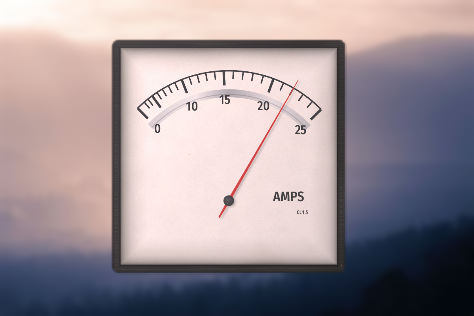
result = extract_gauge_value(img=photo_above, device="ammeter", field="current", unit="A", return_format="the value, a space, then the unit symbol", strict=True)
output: 22 A
